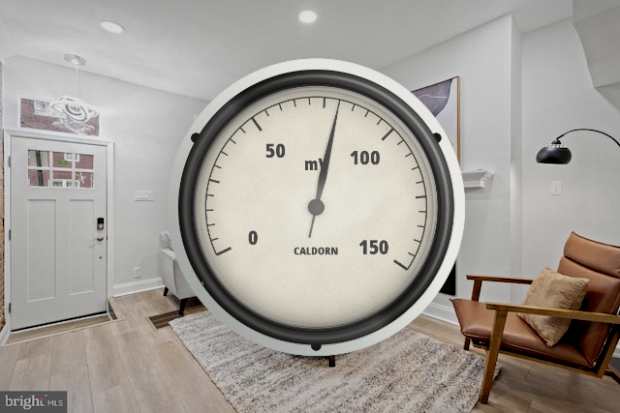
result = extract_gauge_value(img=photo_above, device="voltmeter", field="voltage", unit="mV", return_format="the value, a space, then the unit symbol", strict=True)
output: 80 mV
